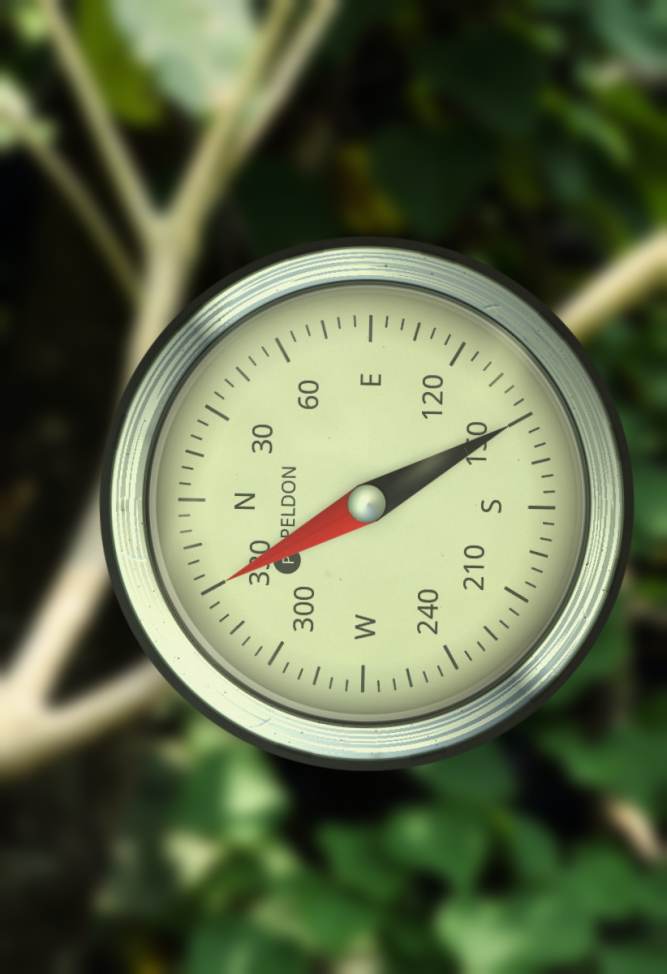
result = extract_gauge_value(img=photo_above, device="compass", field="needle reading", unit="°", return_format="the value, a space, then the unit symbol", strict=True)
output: 330 °
